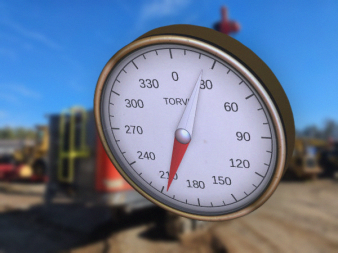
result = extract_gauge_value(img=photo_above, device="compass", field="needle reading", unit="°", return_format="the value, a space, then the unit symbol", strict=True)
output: 205 °
